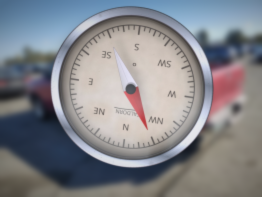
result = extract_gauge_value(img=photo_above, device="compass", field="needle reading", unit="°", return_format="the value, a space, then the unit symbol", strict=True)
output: 330 °
